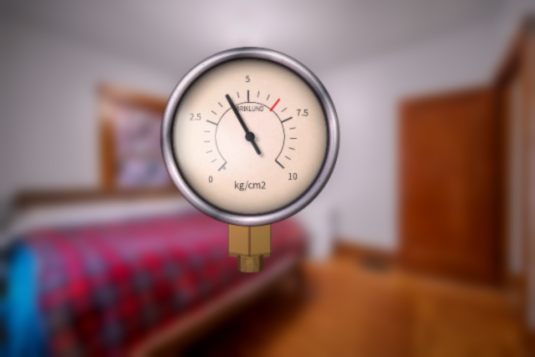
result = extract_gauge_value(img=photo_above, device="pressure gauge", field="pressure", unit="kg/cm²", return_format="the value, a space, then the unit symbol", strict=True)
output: 4 kg/cm²
